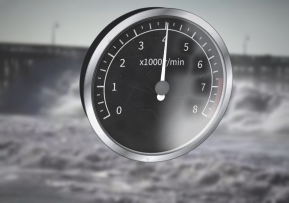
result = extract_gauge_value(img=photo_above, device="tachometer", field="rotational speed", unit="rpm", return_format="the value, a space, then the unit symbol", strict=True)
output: 4000 rpm
